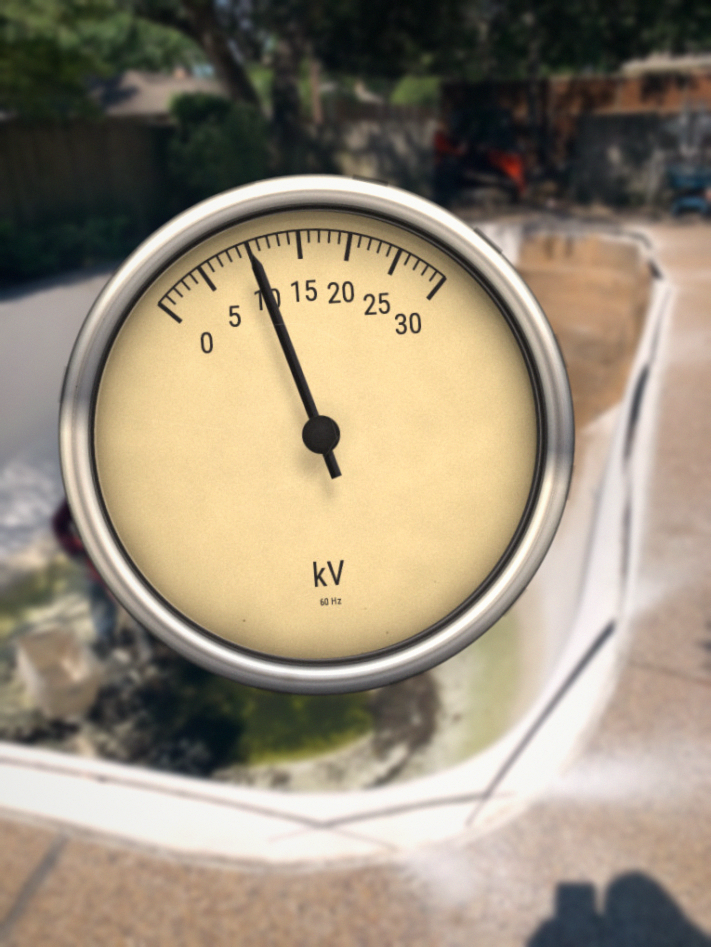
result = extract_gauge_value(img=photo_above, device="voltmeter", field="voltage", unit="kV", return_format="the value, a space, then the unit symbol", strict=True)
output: 10 kV
